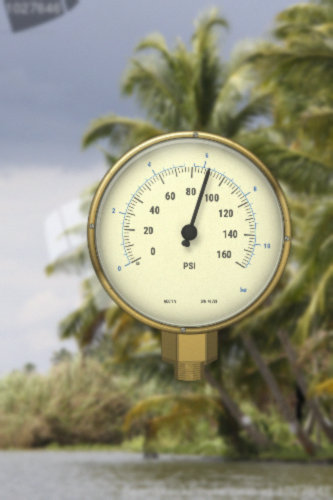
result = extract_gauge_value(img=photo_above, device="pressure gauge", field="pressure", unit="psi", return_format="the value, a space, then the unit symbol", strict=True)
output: 90 psi
